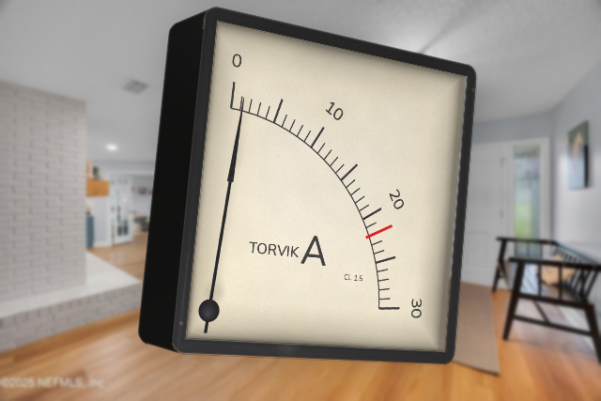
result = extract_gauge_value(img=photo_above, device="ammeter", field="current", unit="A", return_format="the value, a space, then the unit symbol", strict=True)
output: 1 A
